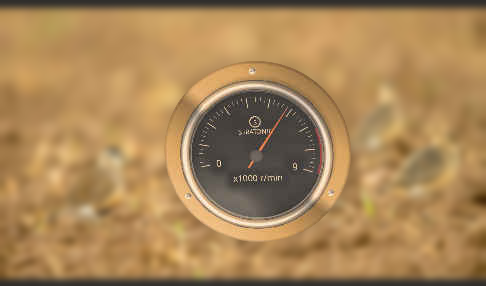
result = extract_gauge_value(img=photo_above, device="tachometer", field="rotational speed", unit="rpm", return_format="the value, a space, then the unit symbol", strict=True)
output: 5800 rpm
